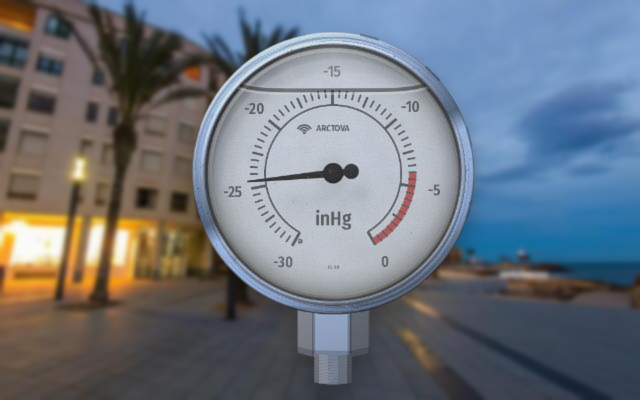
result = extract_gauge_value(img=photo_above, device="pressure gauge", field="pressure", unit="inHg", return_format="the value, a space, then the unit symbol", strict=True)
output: -24.5 inHg
